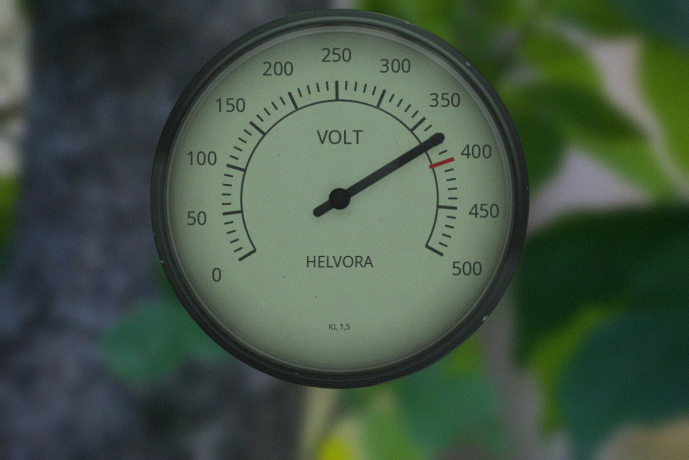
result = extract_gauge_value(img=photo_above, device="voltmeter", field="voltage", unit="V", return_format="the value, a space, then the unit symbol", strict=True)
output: 375 V
